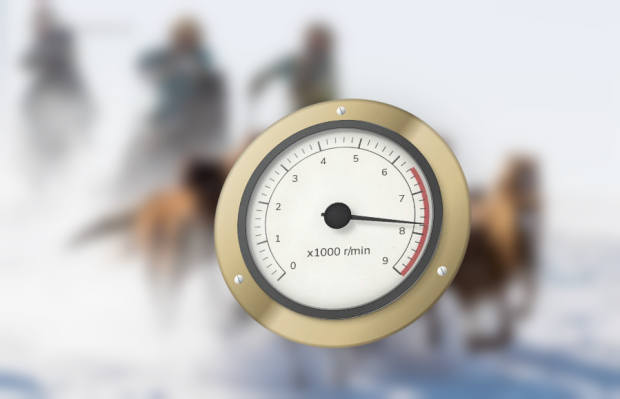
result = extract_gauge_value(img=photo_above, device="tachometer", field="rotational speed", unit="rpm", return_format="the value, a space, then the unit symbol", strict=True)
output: 7800 rpm
